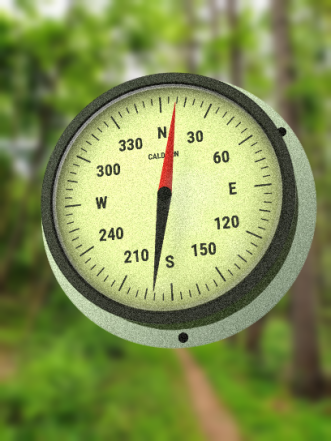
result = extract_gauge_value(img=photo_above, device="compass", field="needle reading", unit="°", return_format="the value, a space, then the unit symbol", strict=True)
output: 10 °
